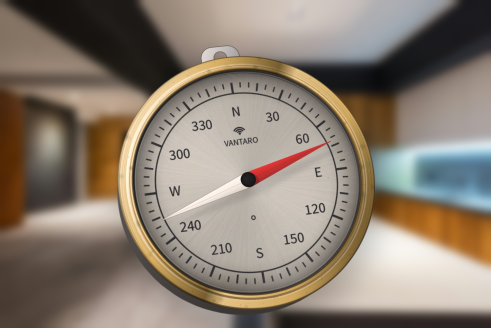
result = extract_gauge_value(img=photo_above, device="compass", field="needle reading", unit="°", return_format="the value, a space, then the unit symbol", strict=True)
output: 72.5 °
